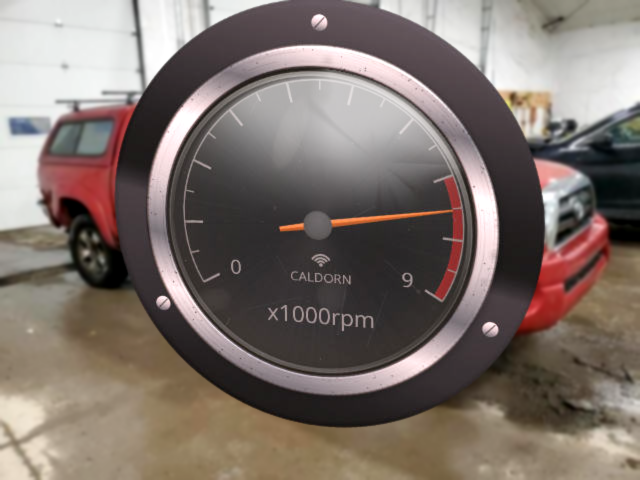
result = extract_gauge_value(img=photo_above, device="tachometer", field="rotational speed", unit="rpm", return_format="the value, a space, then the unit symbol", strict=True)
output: 7500 rpm
